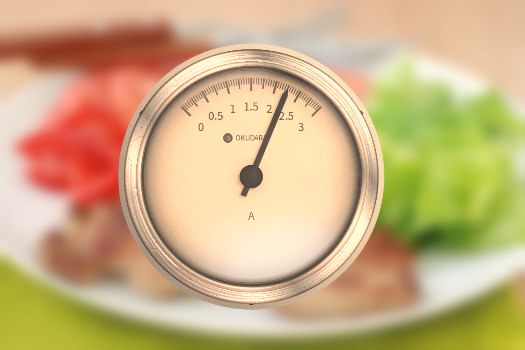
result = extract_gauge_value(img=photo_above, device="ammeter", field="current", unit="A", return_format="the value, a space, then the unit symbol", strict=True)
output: 2.25 A
